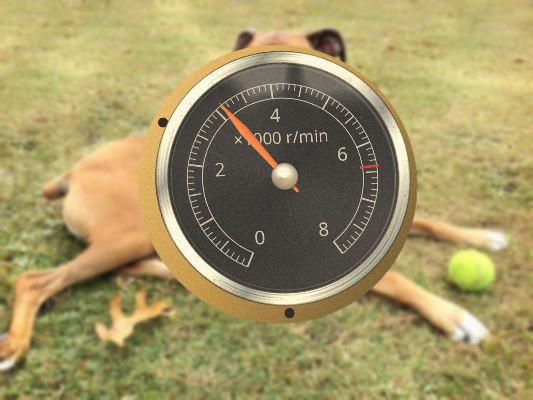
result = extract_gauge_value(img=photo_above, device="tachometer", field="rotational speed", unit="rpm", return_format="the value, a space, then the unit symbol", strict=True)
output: 3100 rpm
